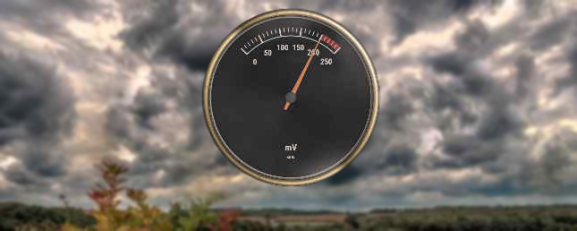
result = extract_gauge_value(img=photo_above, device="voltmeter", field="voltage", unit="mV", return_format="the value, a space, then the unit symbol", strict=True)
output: 200 mV
